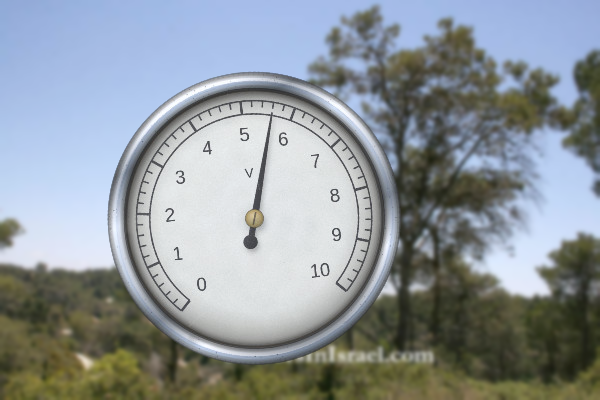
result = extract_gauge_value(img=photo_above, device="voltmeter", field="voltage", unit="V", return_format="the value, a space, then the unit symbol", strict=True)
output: 5.6 V
